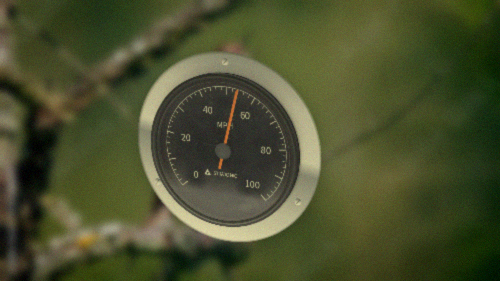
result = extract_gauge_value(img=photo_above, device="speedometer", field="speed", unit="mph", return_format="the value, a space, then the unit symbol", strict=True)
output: 54 mph
